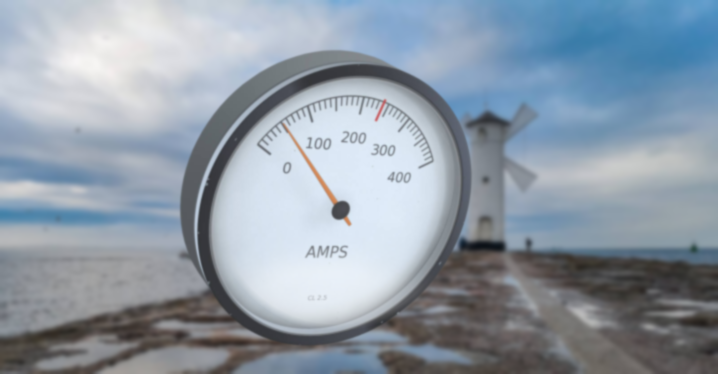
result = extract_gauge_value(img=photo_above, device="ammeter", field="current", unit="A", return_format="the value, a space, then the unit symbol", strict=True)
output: 50 A
